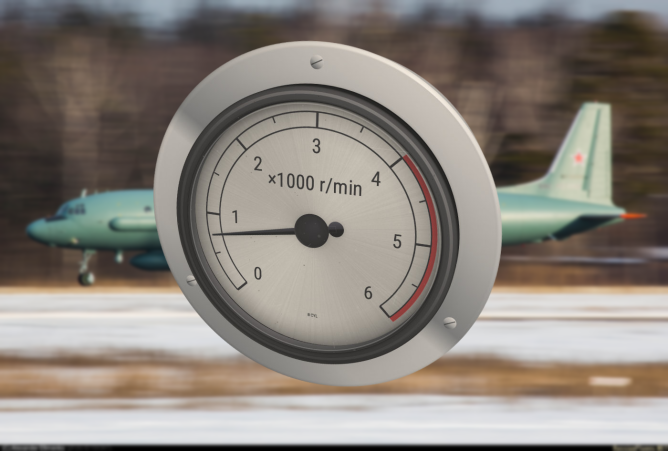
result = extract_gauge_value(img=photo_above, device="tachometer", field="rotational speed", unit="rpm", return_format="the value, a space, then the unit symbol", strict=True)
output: 750 rpm
